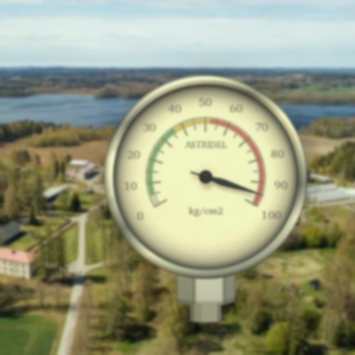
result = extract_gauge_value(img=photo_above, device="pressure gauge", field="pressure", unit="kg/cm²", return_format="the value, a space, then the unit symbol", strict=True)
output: 95 kg/cm²
